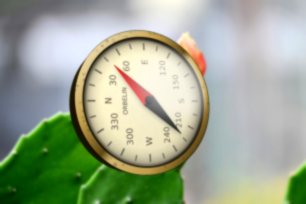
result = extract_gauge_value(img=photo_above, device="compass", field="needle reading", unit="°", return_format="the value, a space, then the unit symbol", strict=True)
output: 45 °
